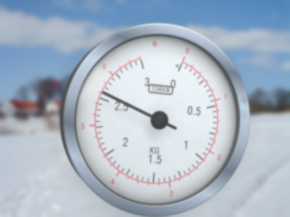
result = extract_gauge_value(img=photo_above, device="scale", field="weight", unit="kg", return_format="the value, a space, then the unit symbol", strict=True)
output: 2.55 kg
